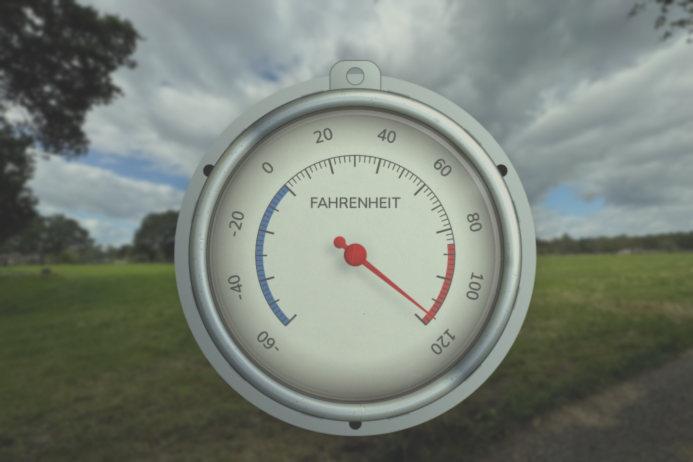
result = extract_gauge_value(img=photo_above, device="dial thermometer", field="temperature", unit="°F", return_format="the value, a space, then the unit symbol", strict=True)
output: 116 °F
